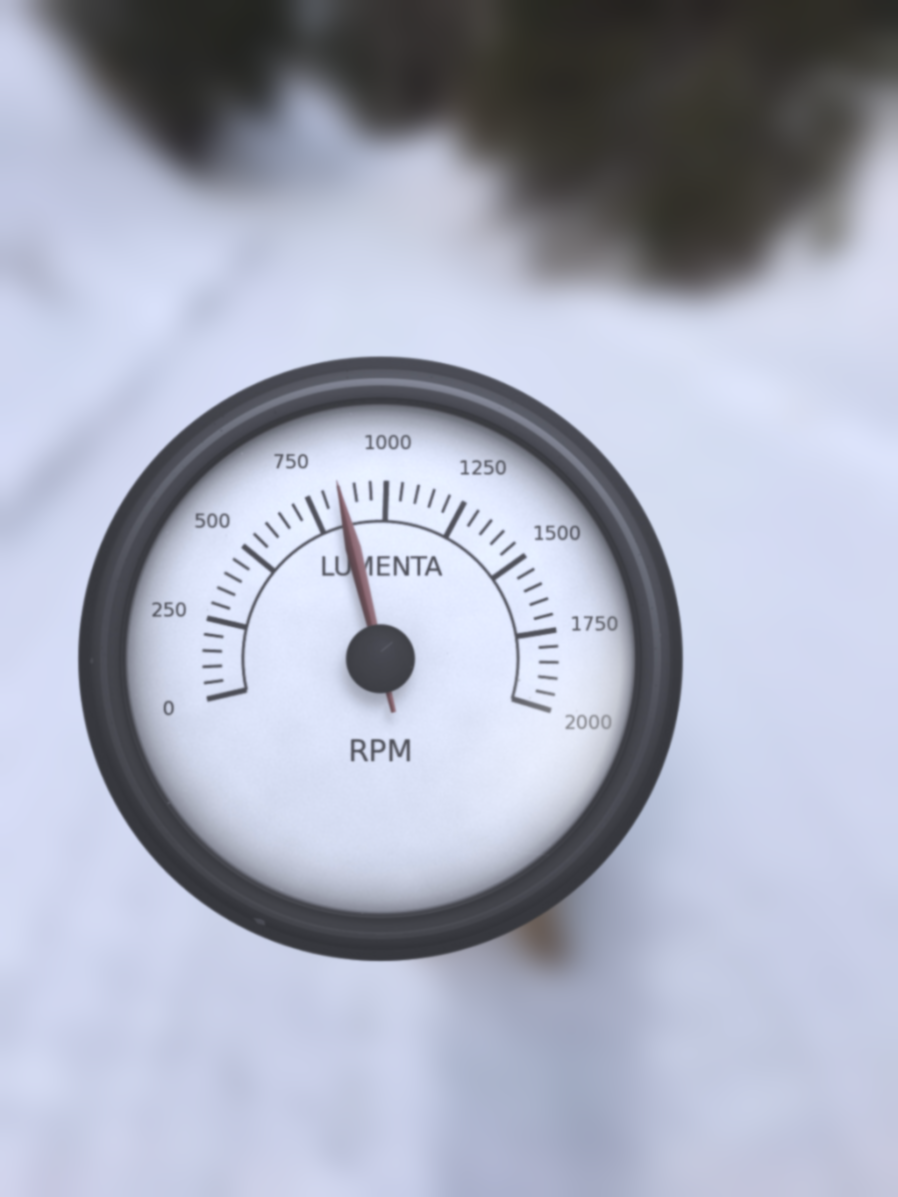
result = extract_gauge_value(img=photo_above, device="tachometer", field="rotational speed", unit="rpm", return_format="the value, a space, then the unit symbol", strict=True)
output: 850 rpm
